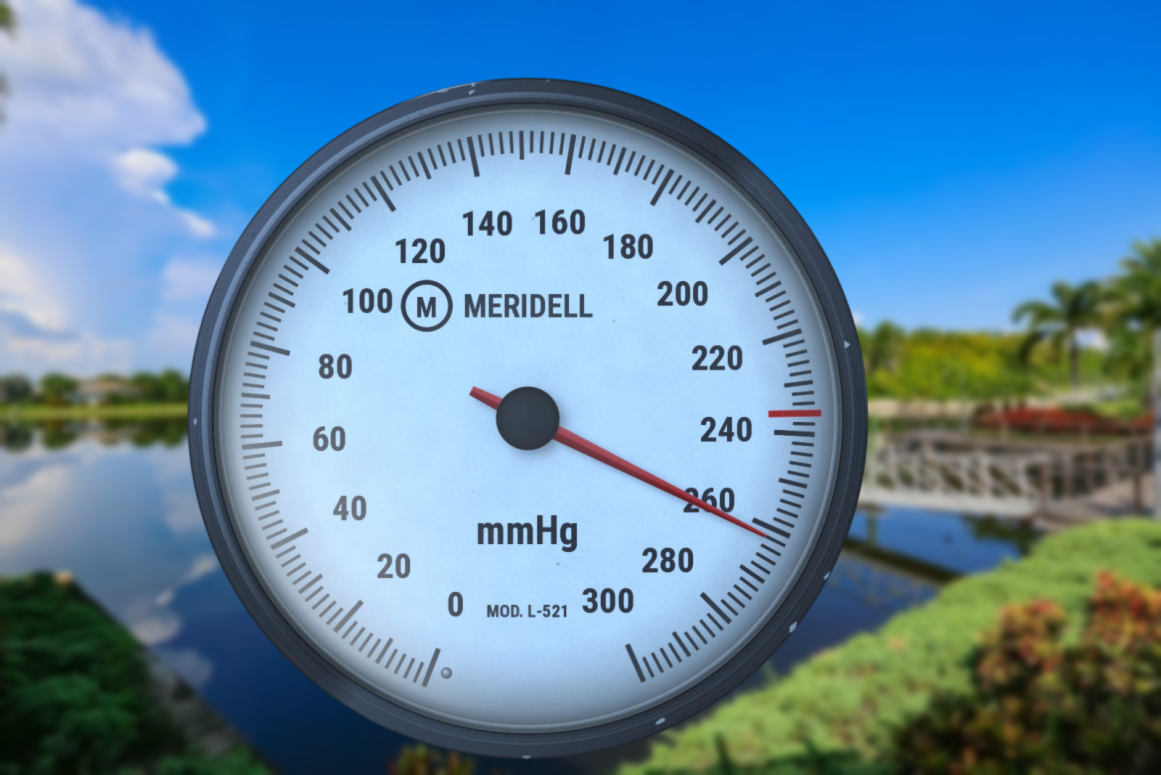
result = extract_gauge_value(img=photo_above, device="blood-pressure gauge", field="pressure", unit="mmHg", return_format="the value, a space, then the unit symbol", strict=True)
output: 262 mmHg
